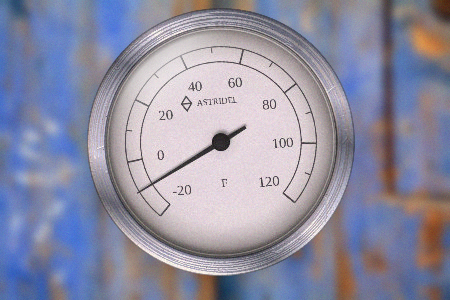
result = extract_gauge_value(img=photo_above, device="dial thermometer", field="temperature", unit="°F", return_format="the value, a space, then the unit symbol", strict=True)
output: -10 °F
